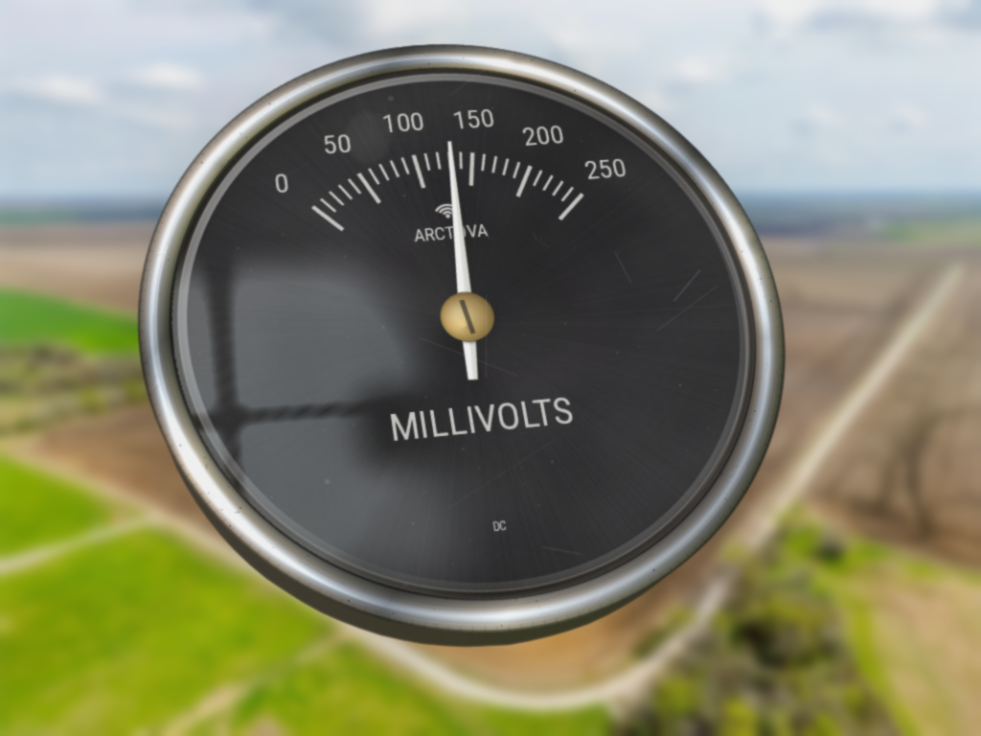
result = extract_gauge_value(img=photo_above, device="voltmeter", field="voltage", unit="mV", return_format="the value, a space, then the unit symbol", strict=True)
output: 130 mV
